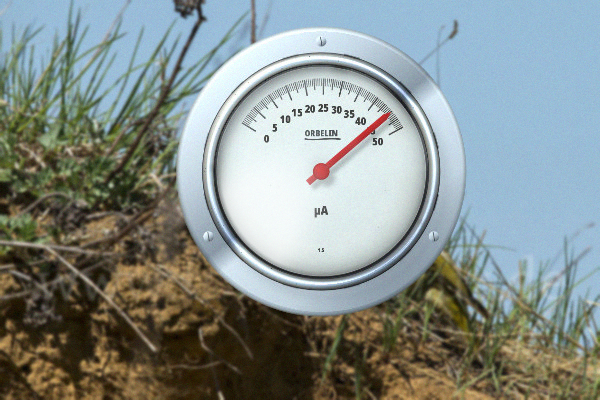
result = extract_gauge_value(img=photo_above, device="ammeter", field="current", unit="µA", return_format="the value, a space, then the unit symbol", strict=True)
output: 45 µA
